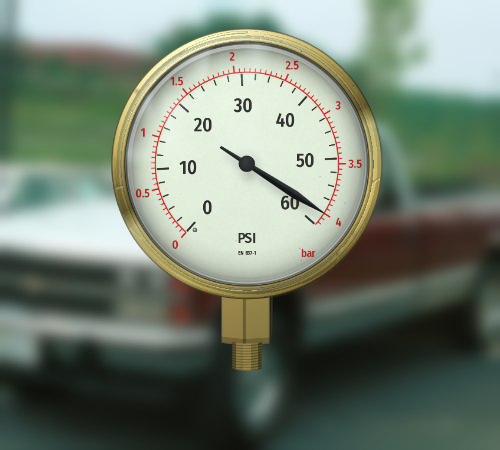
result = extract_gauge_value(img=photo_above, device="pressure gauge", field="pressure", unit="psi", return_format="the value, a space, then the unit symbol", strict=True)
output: 58 psi
